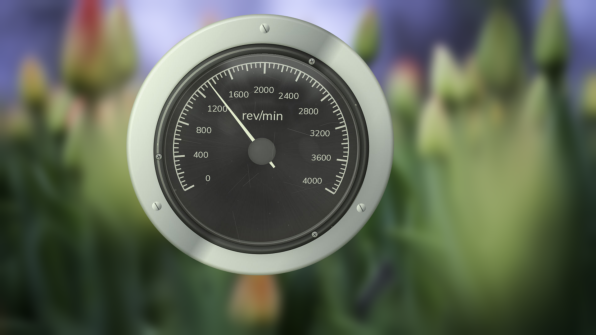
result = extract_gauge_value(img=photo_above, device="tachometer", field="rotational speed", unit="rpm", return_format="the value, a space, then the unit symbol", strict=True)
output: 1350 rpm
